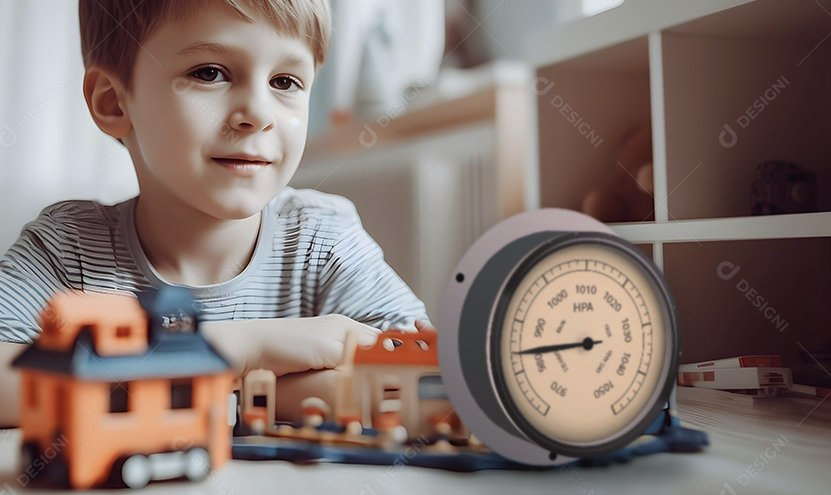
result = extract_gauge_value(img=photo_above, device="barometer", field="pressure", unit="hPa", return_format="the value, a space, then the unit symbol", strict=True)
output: 984 hPa
